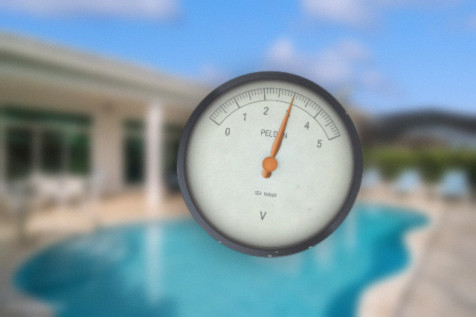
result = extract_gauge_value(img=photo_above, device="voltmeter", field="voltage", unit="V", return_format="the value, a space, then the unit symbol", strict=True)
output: 3 V
